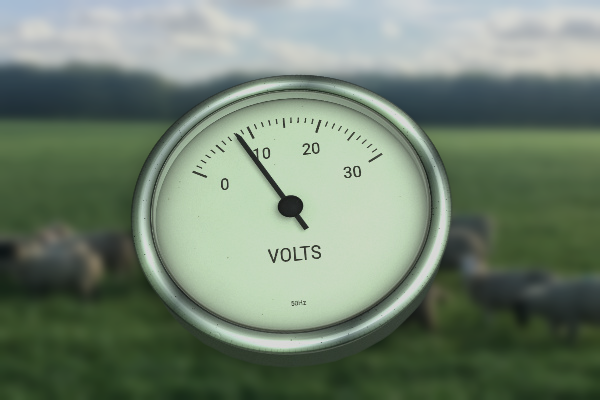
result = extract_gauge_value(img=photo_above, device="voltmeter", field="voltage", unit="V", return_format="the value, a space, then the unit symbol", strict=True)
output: 8 V
